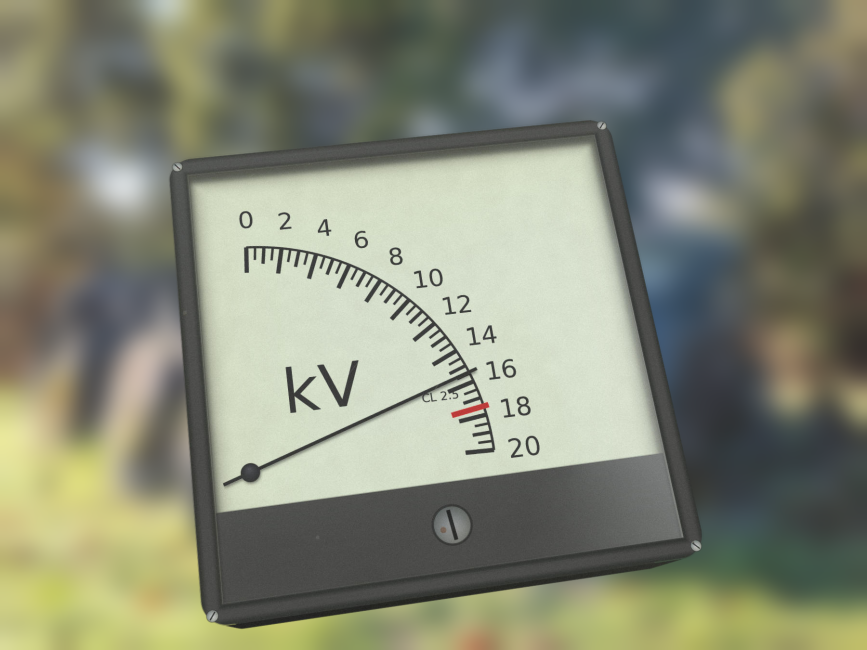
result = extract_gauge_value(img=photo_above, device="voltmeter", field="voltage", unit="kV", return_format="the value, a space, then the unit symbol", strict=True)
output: 15.5 kV
